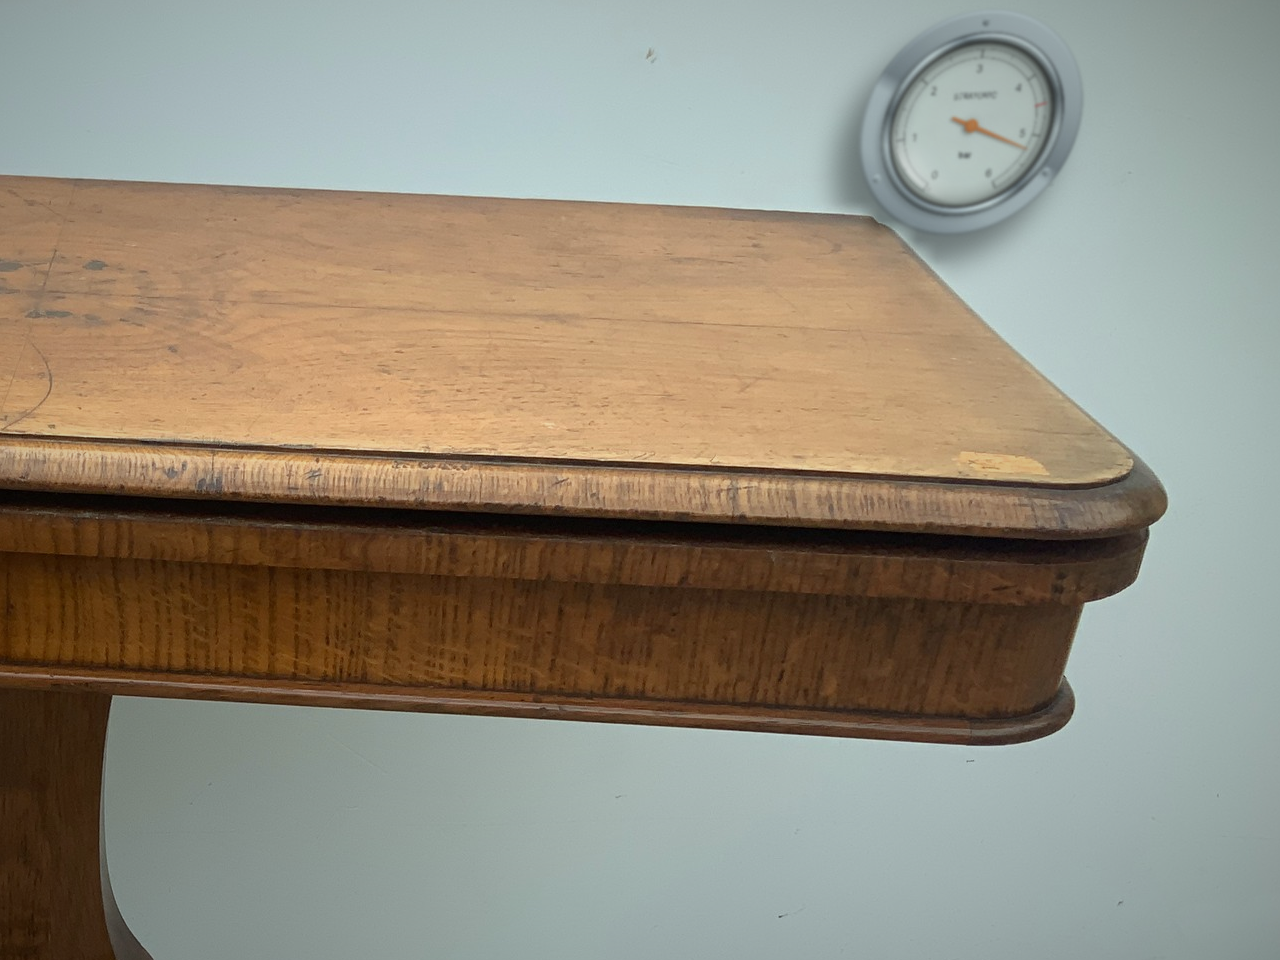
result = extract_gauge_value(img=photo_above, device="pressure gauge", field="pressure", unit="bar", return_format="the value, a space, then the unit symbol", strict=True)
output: 5.25 bar
